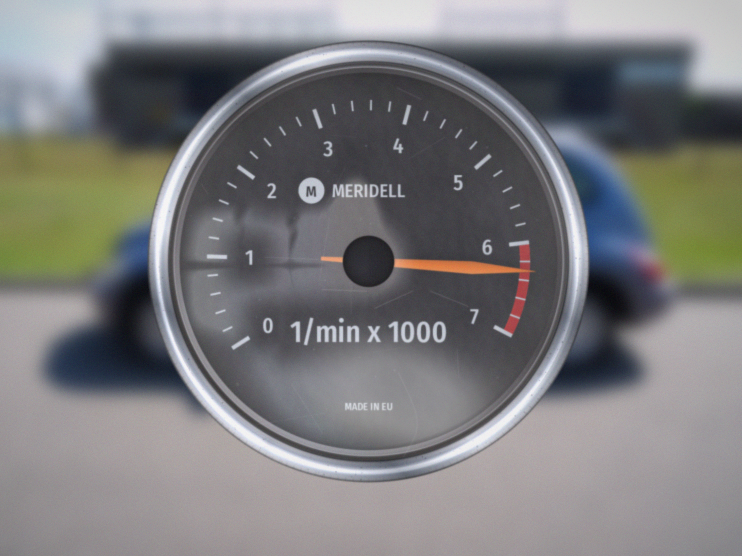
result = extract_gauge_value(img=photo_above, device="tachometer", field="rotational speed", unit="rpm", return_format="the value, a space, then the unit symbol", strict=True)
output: 6300 rpm
